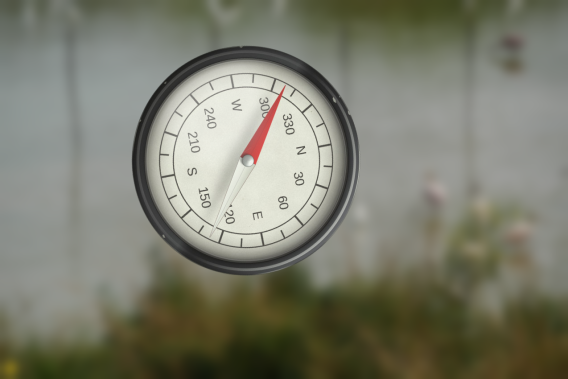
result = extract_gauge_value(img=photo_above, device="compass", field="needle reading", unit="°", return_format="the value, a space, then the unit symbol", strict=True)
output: 307.5 °
